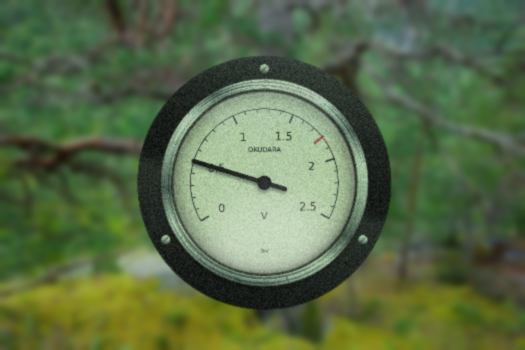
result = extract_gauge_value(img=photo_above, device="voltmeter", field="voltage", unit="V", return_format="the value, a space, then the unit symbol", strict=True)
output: 0.5 V
